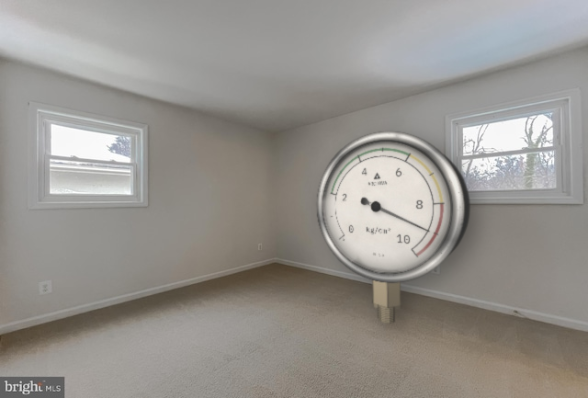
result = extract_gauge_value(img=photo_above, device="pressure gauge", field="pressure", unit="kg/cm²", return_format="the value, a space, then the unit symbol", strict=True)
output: 9 kg/cm²
